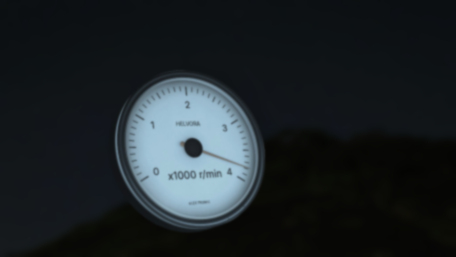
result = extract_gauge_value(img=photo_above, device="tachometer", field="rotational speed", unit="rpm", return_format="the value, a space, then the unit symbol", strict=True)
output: 3800 rpm
